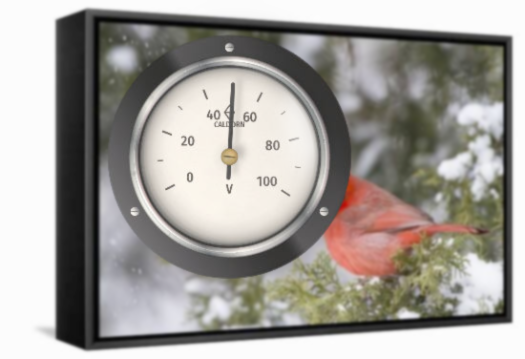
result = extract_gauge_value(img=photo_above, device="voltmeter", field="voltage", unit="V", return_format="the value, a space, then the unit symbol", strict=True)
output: 50 V
